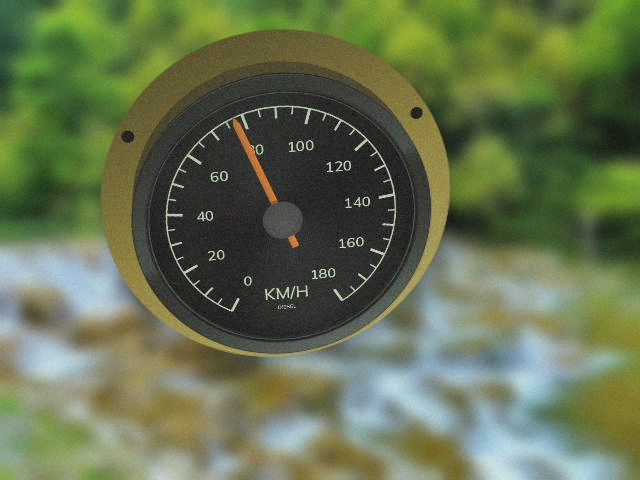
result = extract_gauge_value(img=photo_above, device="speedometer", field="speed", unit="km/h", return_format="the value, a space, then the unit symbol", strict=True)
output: 77.5 km/h
